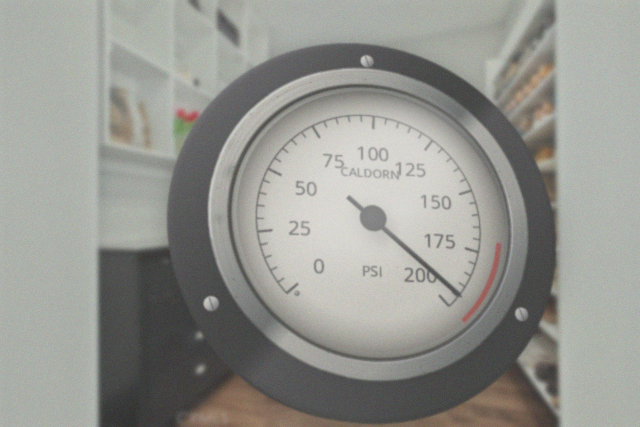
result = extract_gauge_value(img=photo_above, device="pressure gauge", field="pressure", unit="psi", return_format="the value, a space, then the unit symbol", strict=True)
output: 195 psi
